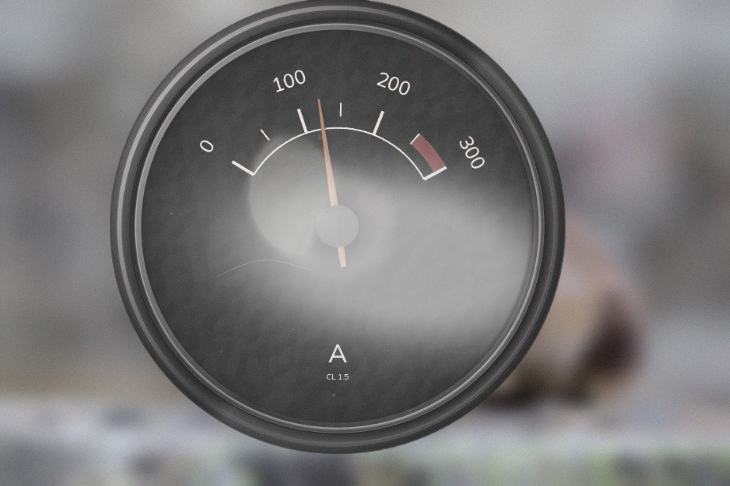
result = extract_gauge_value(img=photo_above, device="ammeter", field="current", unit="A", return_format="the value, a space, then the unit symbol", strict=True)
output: 125 A
